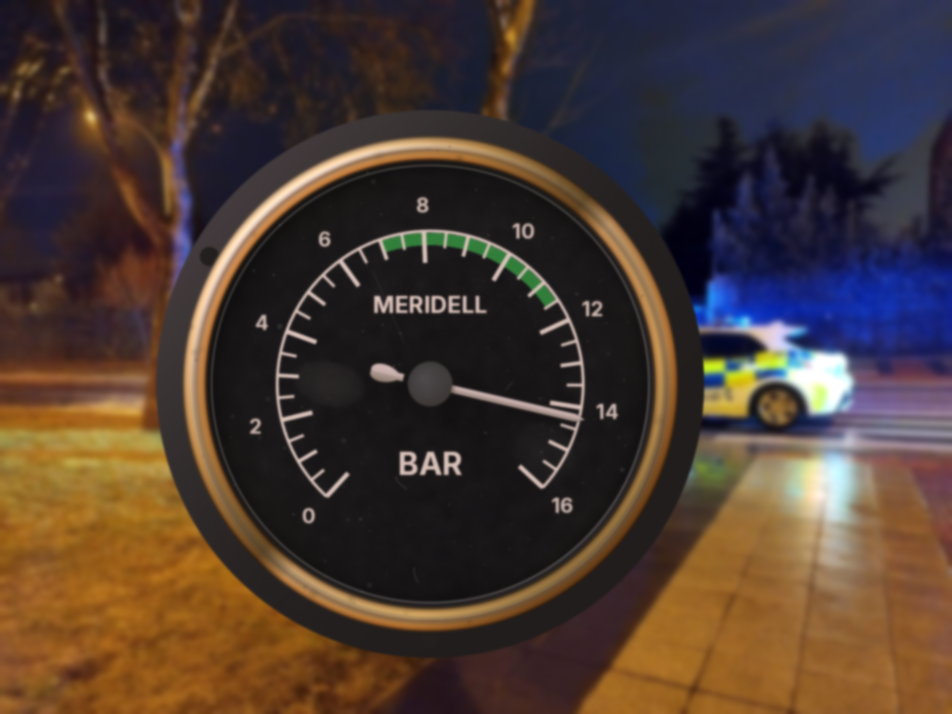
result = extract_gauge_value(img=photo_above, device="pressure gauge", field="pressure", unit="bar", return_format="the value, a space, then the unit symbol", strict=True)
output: 14.25 bar
